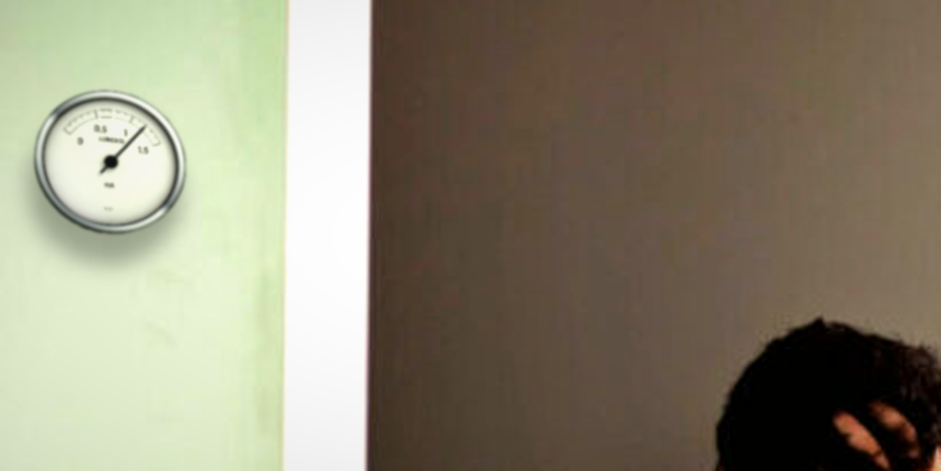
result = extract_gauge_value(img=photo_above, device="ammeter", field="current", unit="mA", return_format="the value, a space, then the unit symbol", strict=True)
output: 1.2 mA
